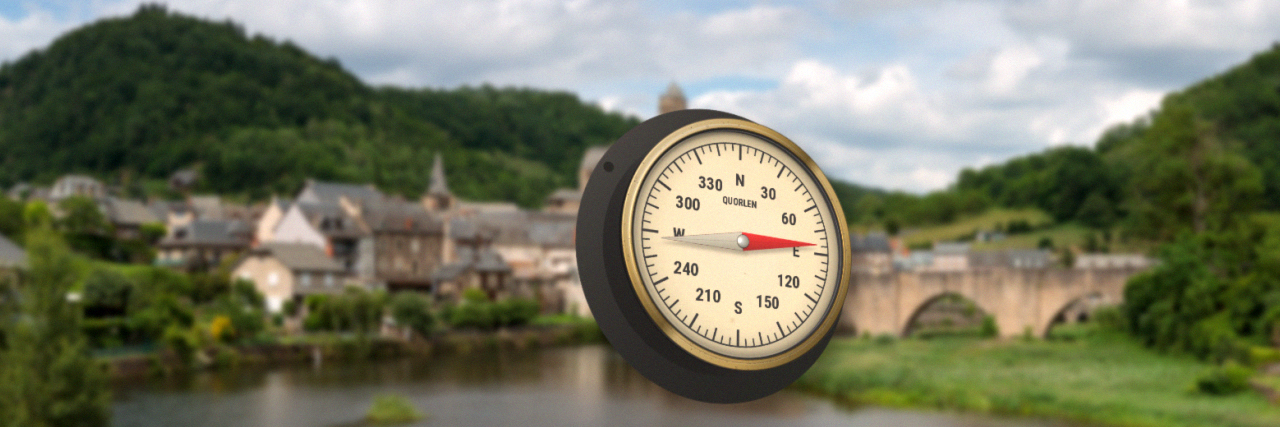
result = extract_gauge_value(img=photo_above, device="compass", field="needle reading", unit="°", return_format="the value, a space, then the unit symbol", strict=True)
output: 85 °
